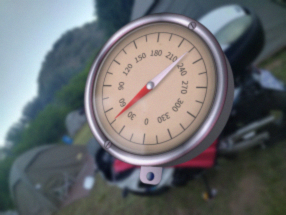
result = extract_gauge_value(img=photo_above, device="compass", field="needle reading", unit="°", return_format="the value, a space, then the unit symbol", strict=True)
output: 45 °
